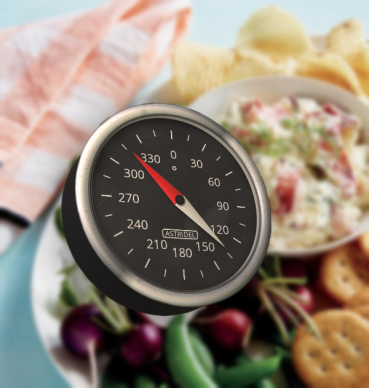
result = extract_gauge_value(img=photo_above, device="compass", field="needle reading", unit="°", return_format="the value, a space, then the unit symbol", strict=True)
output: 315 °
